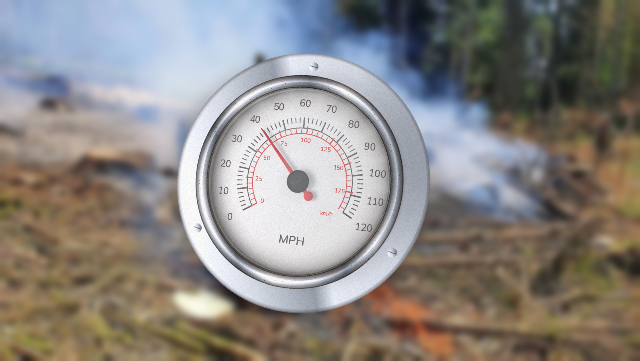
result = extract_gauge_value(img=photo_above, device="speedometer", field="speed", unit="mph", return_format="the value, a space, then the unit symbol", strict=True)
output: 40 mph
